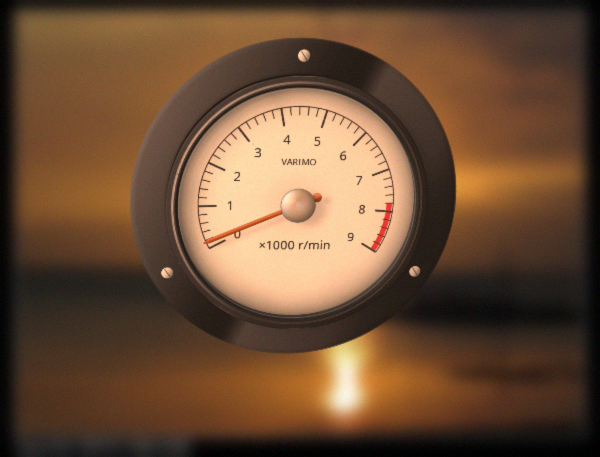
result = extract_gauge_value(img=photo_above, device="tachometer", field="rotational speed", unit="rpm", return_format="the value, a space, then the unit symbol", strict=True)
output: 200 rpm
